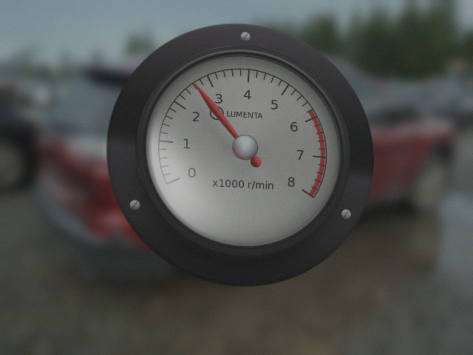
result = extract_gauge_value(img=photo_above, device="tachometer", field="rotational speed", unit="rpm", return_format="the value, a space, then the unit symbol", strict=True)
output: 2600 rpm
